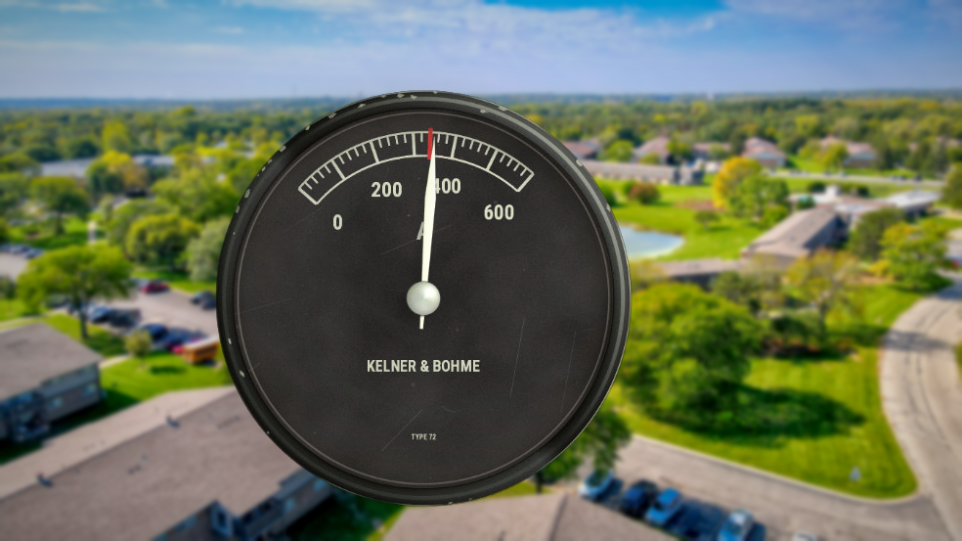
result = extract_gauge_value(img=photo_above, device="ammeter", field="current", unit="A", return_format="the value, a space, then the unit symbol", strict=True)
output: 350 A
